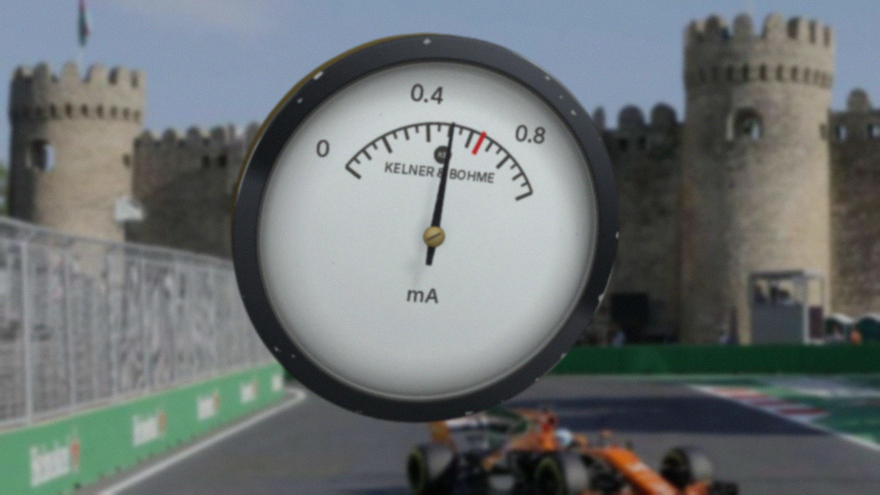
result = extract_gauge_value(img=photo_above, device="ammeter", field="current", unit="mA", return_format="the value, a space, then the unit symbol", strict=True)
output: 0.5 mA
